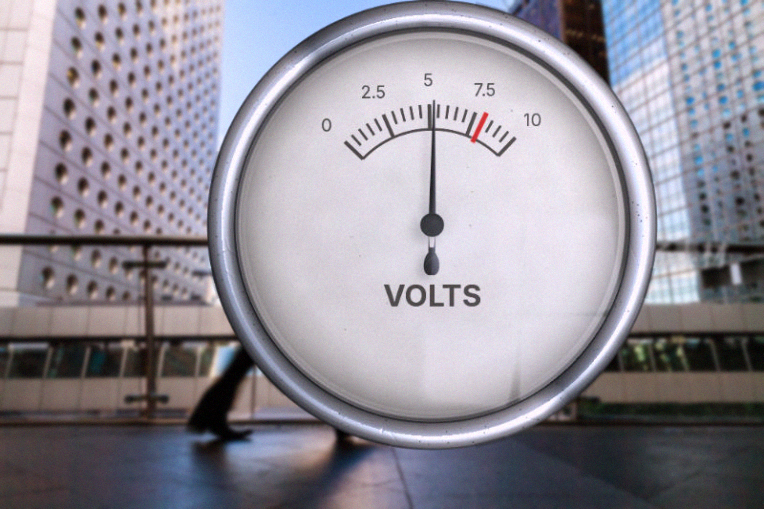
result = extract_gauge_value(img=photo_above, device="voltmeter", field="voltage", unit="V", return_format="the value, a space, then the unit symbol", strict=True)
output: 5.25 V
